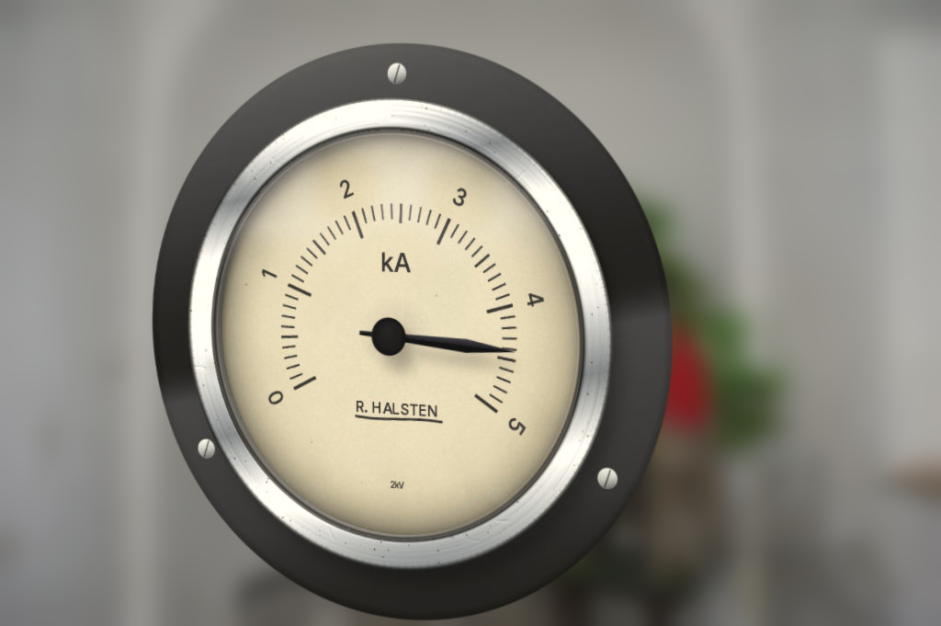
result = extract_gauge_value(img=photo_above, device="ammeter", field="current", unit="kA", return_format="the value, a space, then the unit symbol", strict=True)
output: 4.4 kA
